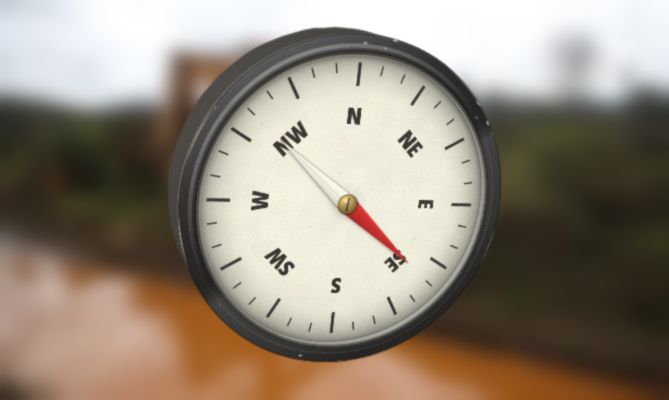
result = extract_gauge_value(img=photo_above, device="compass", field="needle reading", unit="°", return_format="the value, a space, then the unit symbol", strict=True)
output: 130 °
